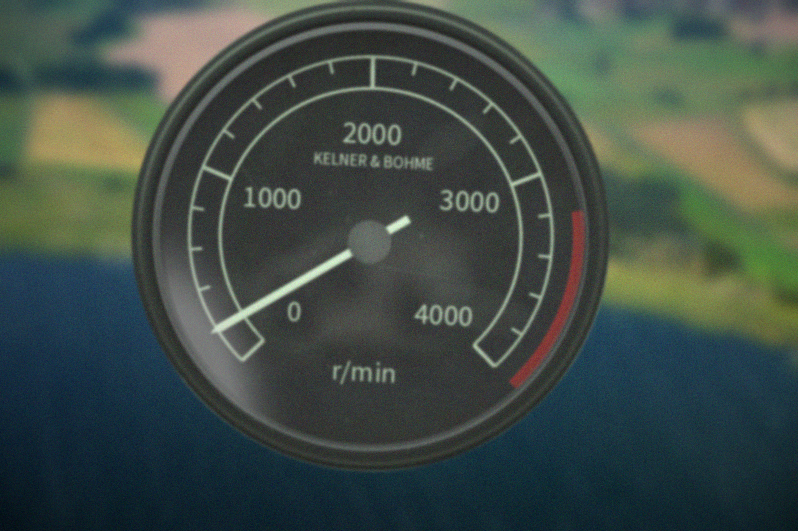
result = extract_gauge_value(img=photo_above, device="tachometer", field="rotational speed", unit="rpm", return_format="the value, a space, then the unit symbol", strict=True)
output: 200 rpm
